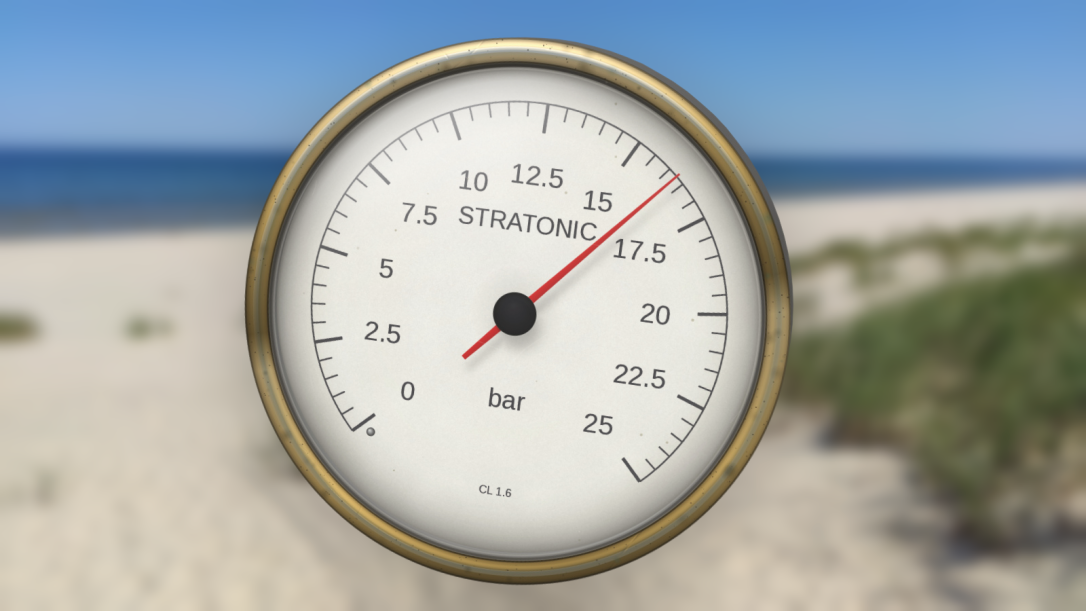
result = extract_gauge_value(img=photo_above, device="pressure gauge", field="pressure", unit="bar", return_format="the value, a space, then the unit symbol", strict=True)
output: 16.25 bar
